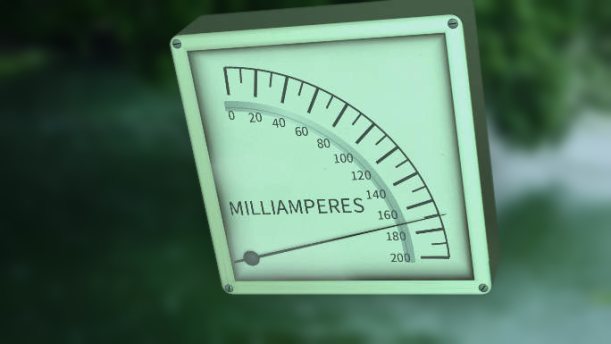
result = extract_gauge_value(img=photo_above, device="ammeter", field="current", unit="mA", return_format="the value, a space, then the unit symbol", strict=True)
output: 170 mA
